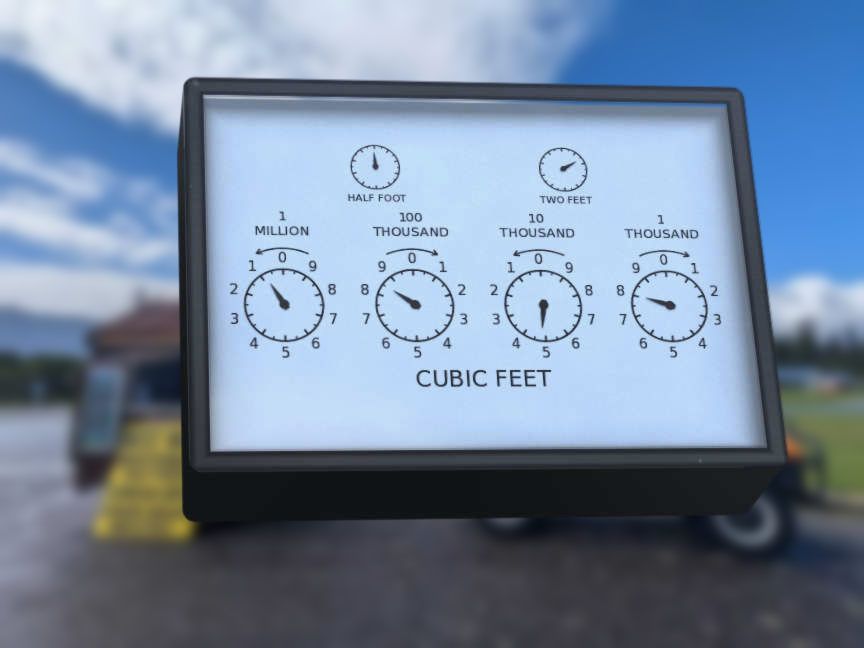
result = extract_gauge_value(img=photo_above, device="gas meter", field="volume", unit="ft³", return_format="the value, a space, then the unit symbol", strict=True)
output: 84800 ft³
